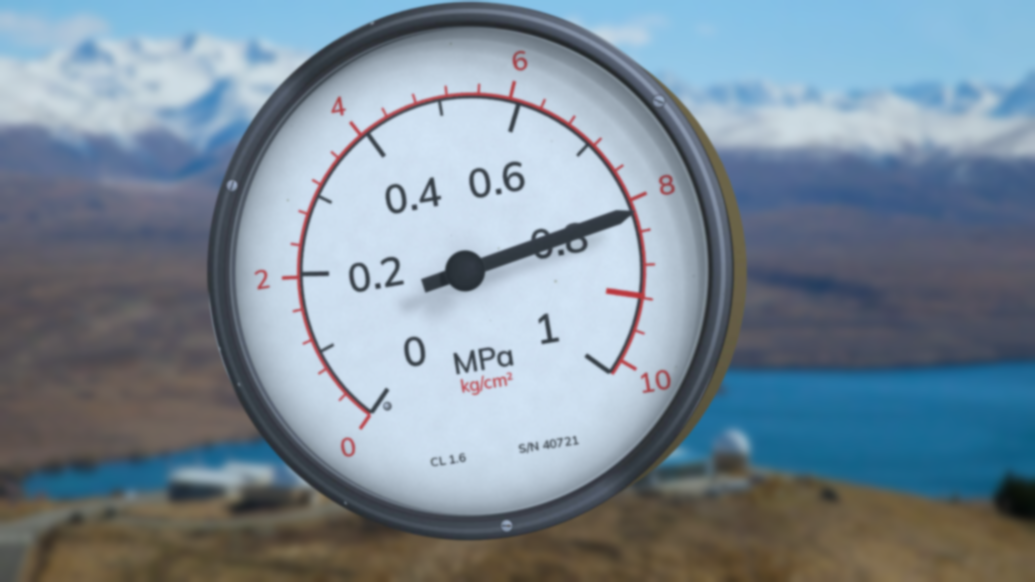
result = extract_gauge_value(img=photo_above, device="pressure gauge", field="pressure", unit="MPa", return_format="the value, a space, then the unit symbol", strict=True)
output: 0.8 MPa
